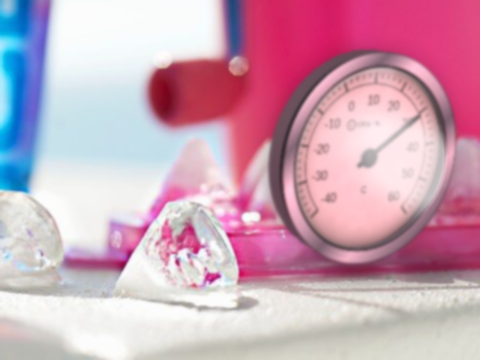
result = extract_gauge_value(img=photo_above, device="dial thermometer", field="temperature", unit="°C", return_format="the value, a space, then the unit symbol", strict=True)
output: 30 °C
